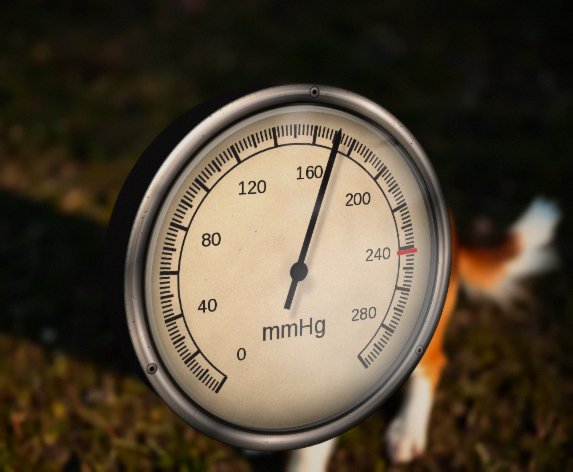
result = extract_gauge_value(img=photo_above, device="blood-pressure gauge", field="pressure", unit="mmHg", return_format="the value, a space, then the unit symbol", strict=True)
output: 170 mmHg
